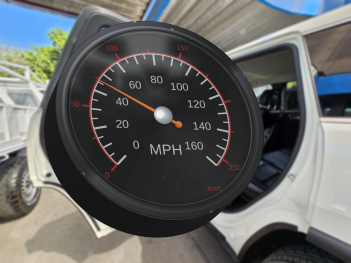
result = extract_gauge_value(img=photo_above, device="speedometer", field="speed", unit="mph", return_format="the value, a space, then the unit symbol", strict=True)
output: 45 mph
